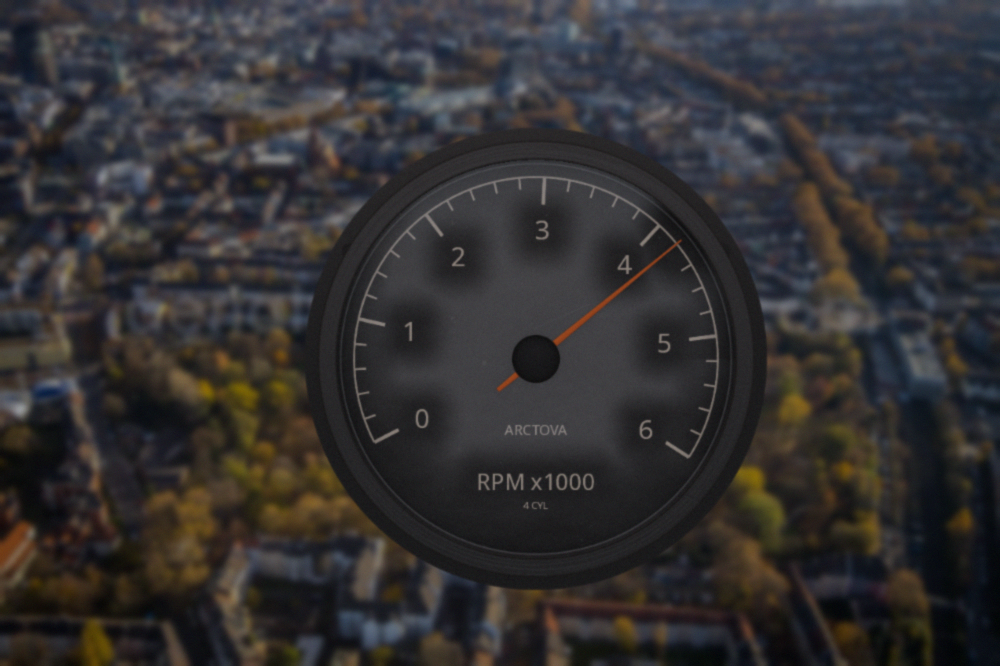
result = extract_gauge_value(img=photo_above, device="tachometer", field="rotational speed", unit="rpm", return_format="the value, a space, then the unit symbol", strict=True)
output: 4200 rpm
